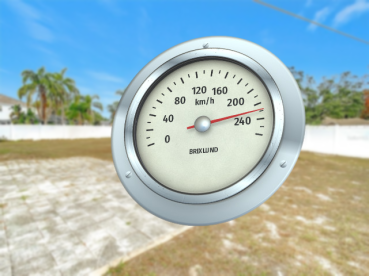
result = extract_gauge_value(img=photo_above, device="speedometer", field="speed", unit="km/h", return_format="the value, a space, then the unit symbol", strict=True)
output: 230 km/h
